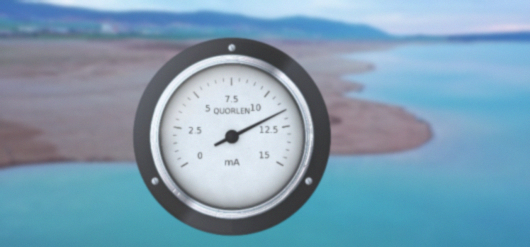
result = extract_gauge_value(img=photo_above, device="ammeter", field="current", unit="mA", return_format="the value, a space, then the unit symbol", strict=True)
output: 11.5 mA
